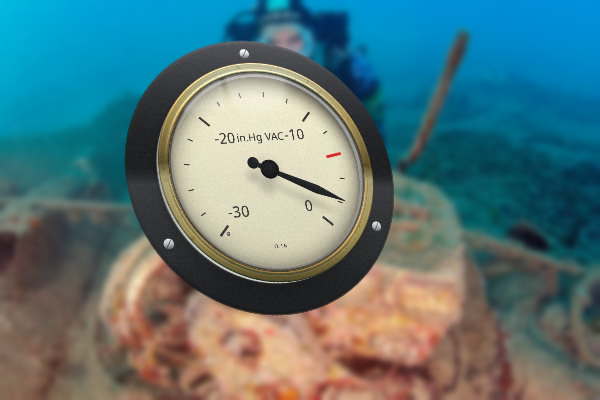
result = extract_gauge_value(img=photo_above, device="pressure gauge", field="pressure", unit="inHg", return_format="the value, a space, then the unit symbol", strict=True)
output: -2 inHg
